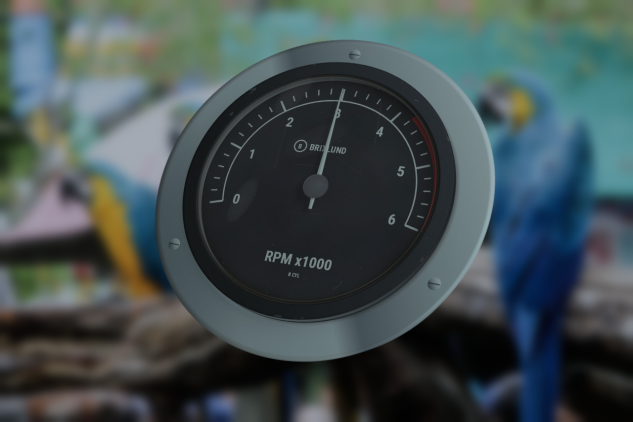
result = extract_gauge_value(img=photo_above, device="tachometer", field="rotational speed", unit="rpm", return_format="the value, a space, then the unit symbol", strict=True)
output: 3000 rpm
